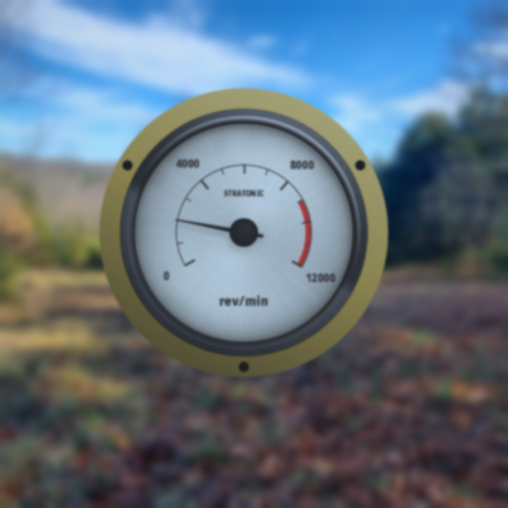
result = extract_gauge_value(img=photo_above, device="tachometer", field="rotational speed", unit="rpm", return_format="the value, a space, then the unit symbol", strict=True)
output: 2000 rpm
